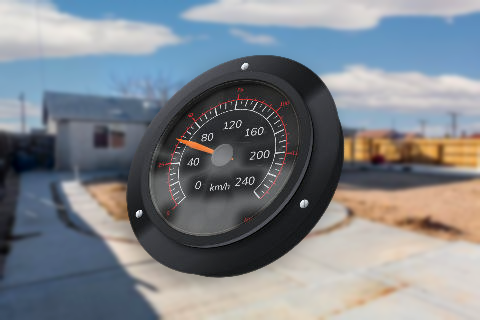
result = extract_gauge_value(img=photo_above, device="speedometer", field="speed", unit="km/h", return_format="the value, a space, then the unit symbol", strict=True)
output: 60 km/h
